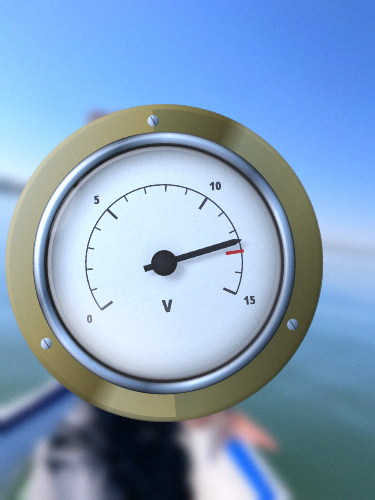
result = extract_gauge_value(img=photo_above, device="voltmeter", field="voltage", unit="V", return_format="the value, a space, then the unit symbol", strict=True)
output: 12.5 V
